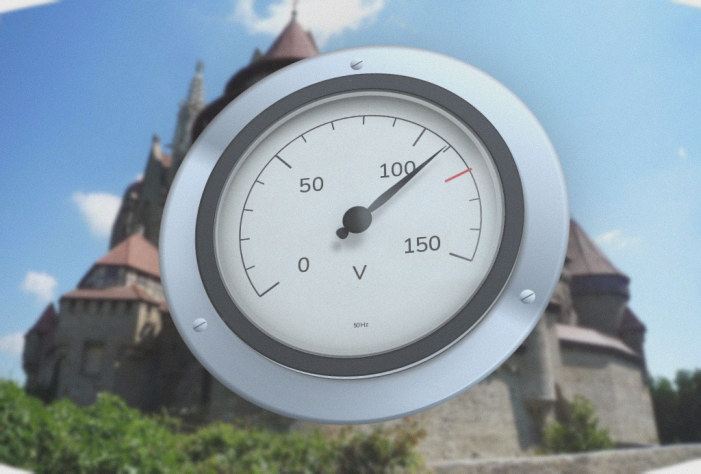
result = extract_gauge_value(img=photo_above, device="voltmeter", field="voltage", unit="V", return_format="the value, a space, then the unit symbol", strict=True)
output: 110 V
